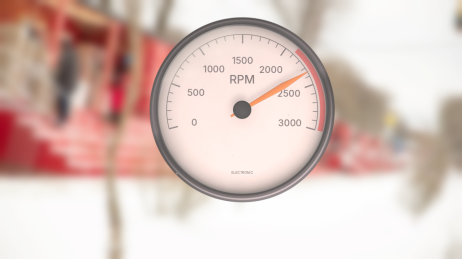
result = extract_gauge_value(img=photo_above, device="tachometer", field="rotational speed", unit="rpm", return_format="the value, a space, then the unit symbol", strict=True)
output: 2350 rpm
